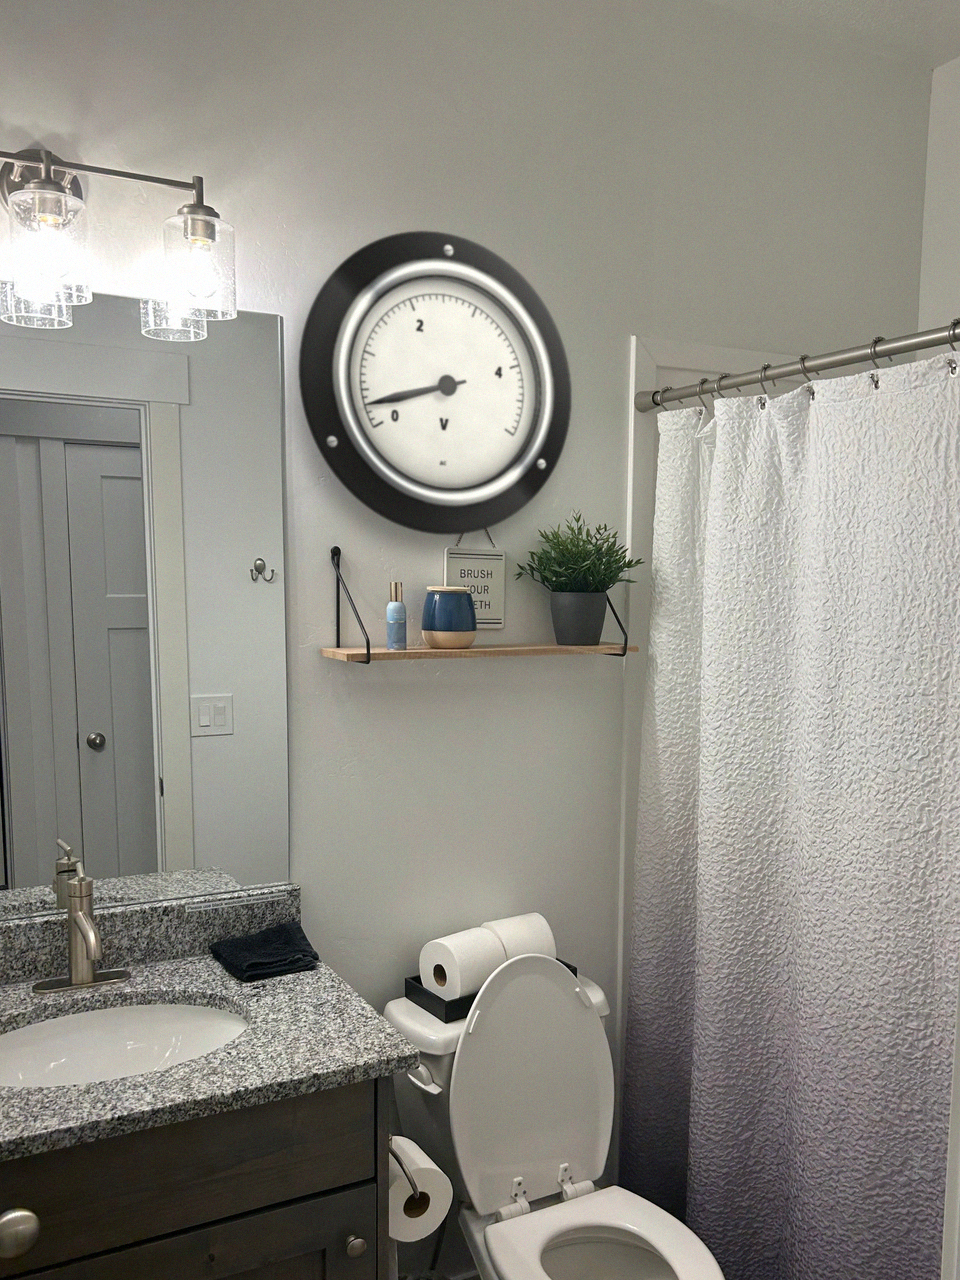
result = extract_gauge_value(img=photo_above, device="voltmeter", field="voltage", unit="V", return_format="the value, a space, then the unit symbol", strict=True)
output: 0.3 V
